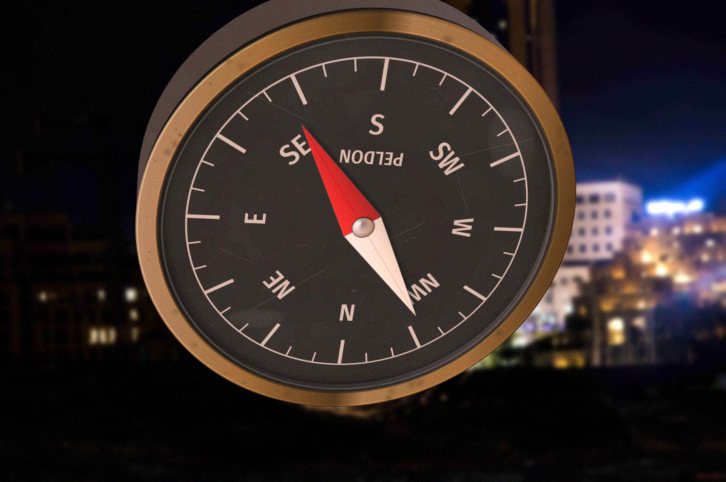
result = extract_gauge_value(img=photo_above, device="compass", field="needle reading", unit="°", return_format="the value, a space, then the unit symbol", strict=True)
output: 145 °
